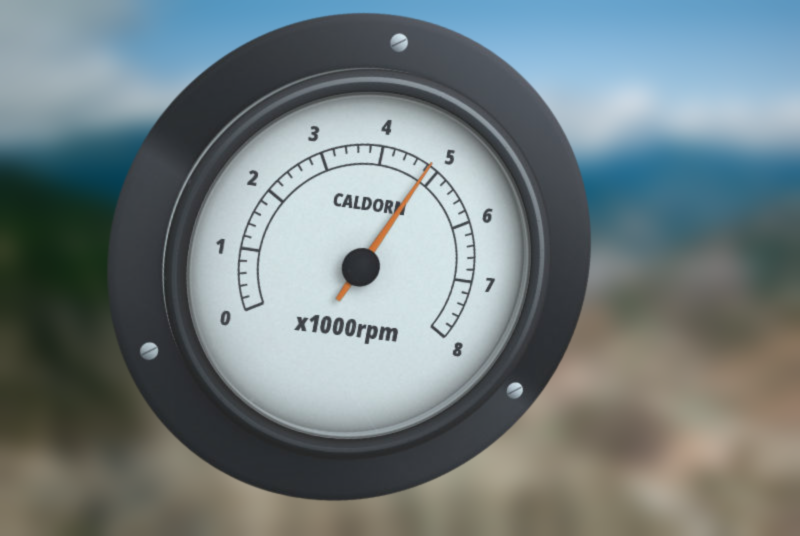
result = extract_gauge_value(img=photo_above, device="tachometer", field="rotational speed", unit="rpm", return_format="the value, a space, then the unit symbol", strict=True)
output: 4800 rpm
